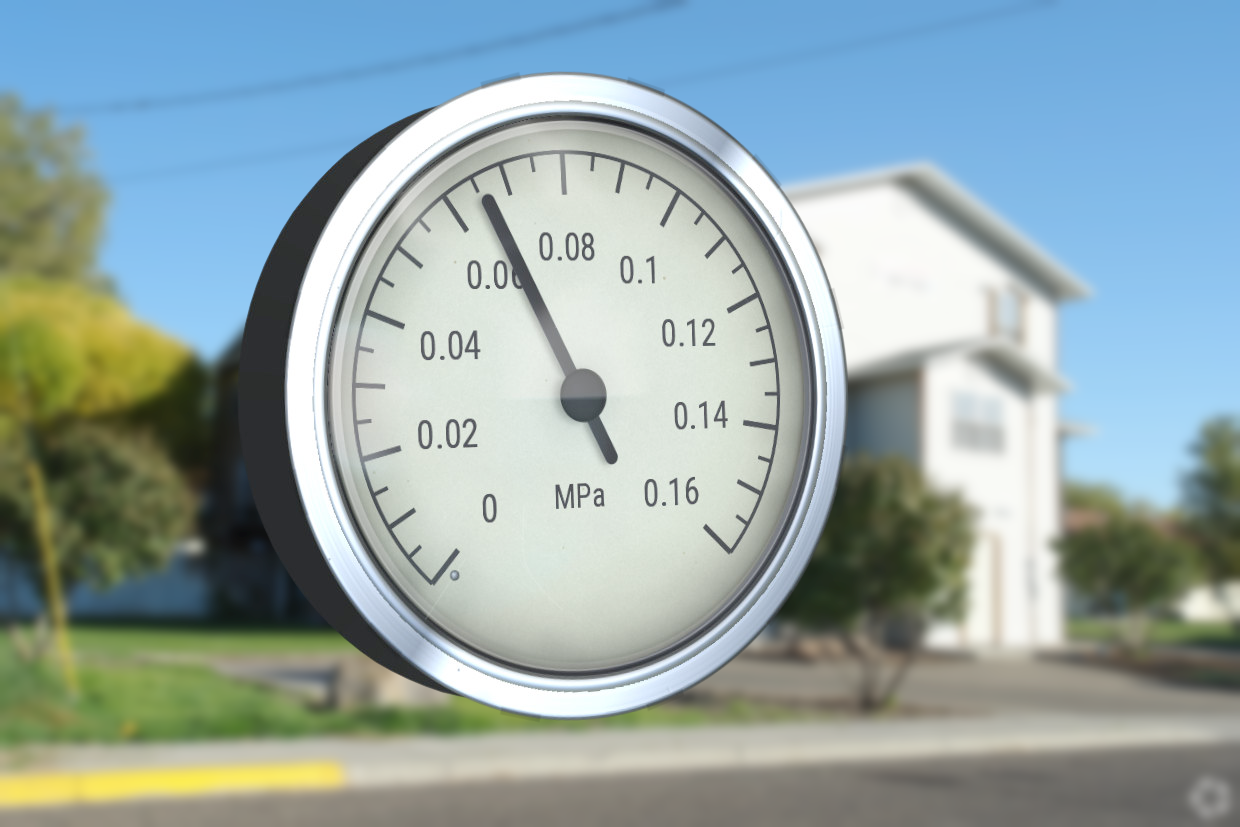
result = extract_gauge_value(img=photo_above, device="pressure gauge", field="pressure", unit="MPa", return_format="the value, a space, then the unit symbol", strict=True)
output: 0.065 MPa
